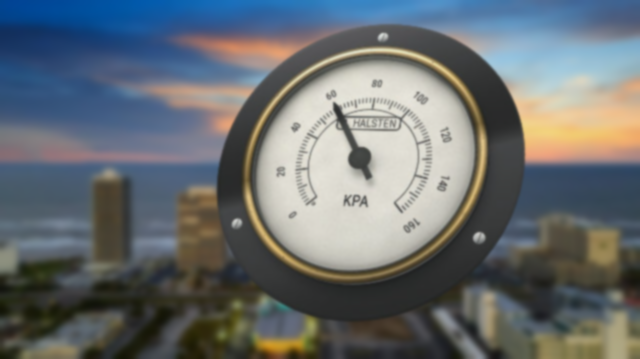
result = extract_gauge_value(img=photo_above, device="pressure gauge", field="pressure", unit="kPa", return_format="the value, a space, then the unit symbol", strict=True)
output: 60 kPa
